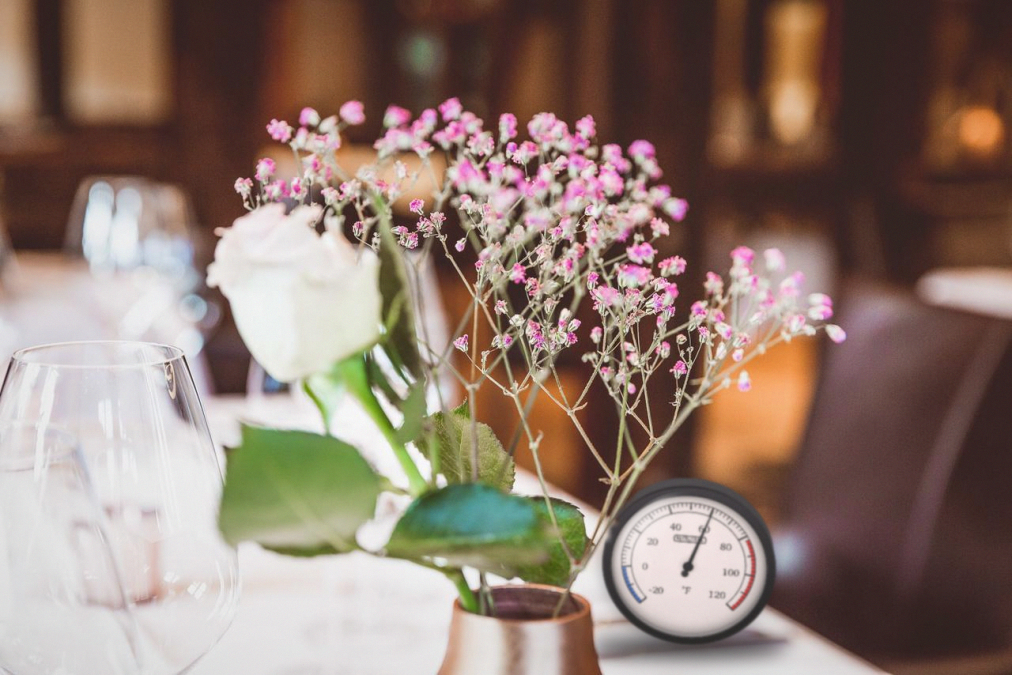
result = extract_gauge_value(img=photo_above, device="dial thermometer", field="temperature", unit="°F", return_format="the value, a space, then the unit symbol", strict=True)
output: 60 °F
